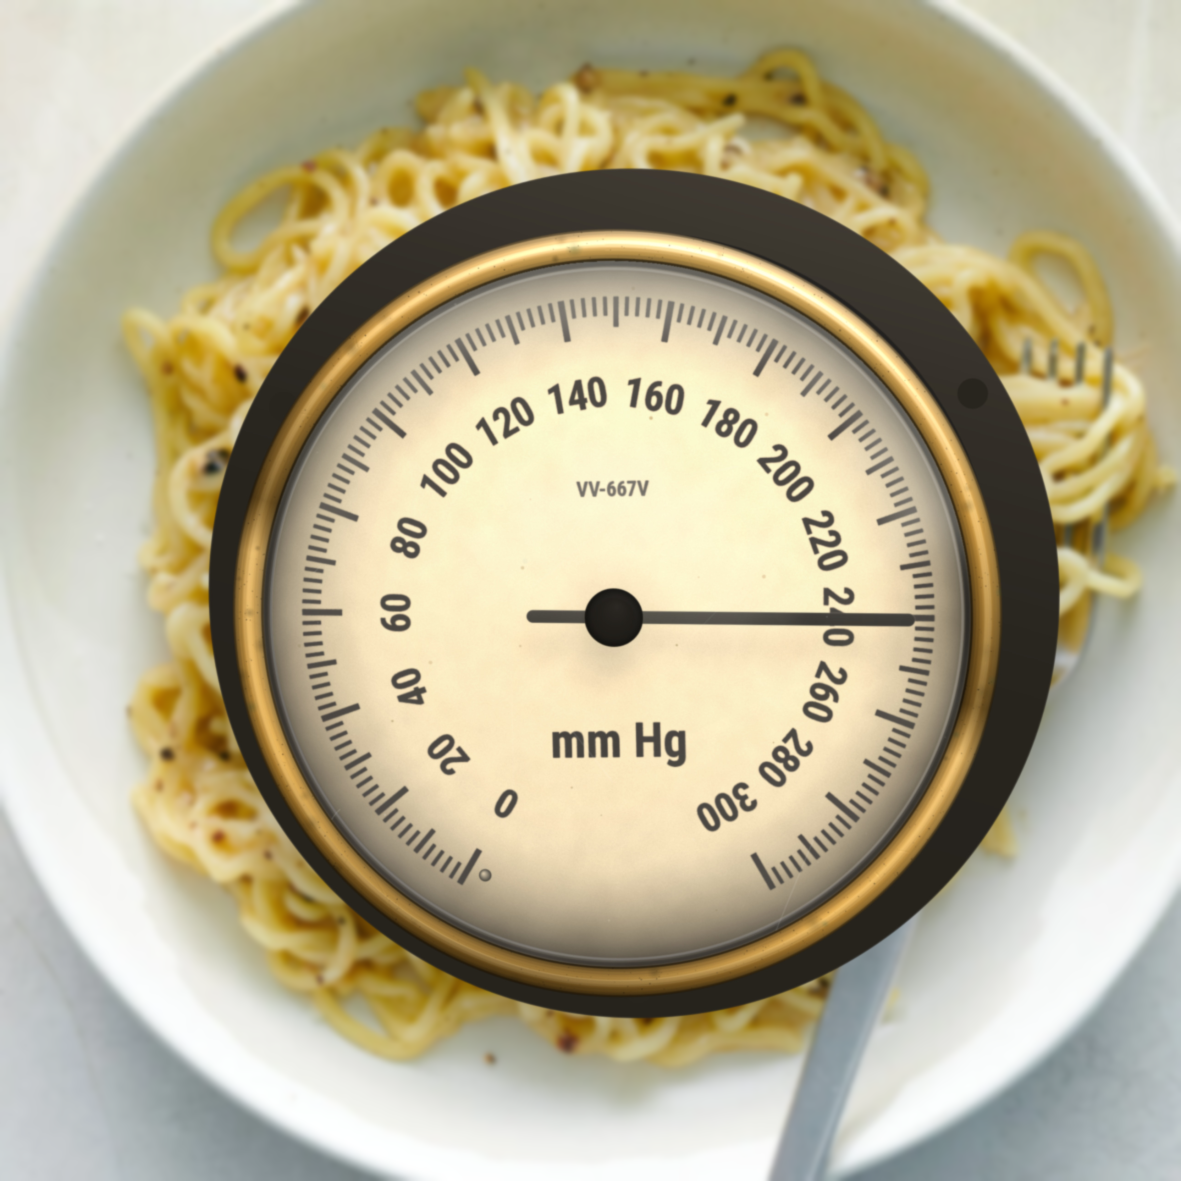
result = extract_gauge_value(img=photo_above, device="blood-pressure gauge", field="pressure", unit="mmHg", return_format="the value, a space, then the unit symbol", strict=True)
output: 240 mmHg
